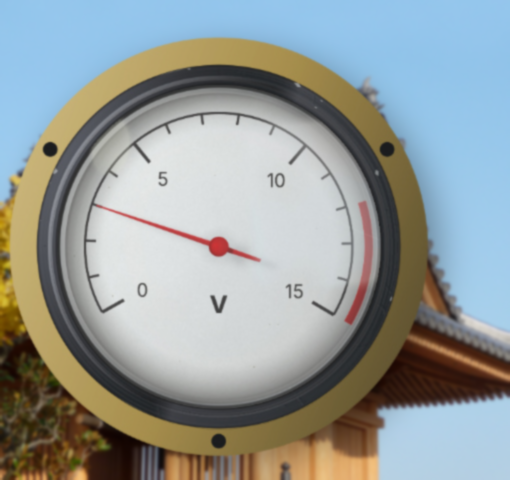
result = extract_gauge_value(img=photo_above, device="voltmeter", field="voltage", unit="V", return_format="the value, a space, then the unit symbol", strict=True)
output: 3 V
